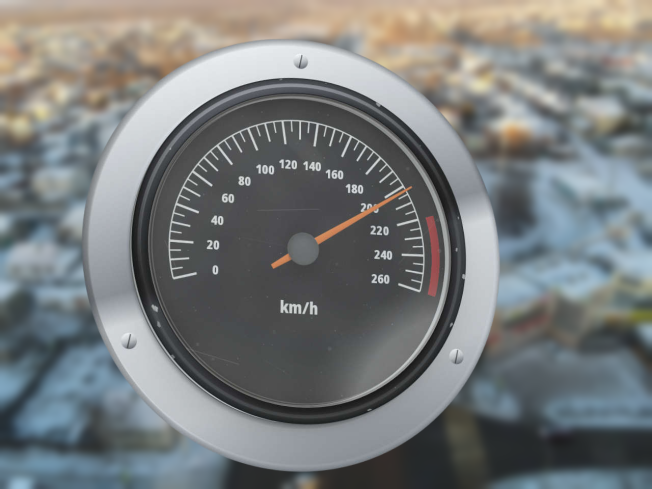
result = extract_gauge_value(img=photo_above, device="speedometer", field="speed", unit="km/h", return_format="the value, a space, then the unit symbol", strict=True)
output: 202.5 km/h
